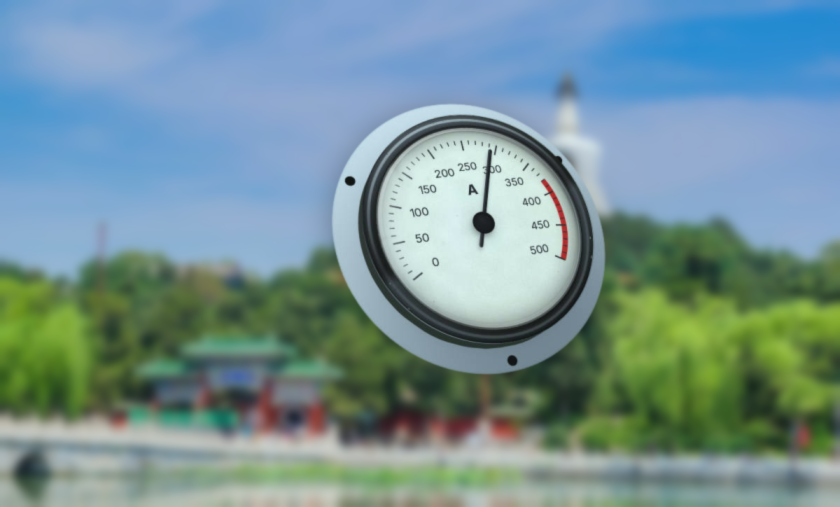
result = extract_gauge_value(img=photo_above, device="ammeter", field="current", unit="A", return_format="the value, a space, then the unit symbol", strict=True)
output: 290 A
